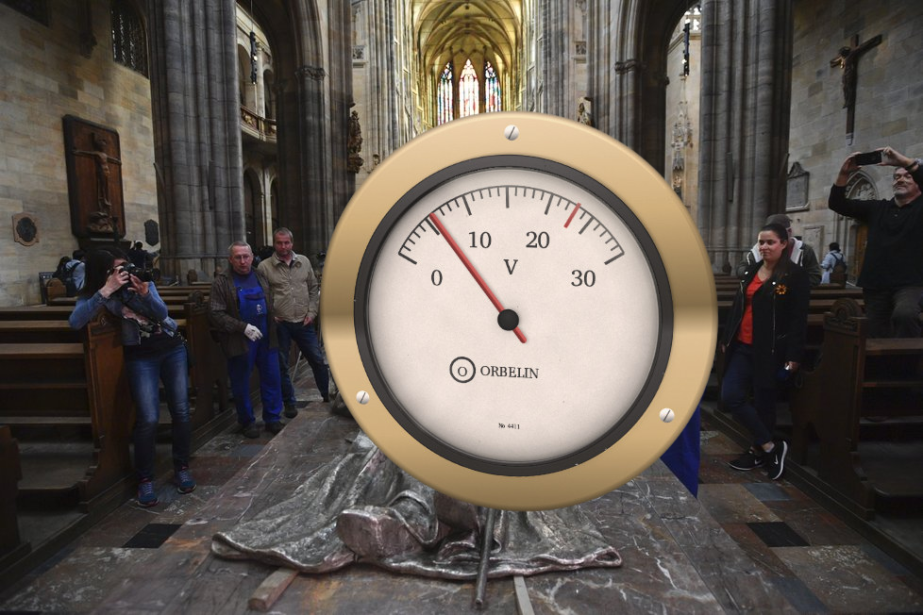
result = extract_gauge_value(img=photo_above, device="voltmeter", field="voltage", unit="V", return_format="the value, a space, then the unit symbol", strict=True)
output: 6 V
